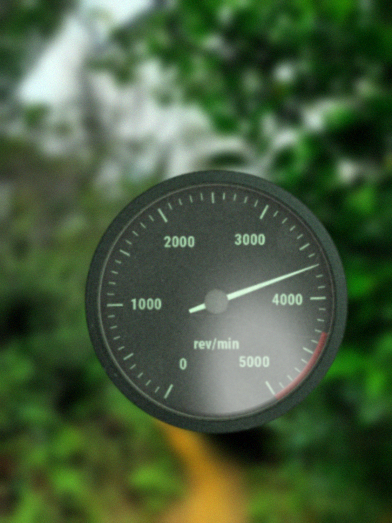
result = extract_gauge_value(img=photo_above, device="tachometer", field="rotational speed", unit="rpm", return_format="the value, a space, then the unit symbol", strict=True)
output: 3700 rpm
